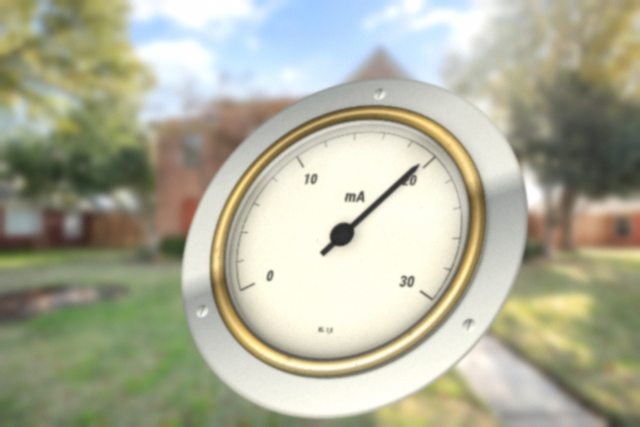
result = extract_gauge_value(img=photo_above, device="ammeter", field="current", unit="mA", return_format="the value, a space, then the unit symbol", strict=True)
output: 20 mA
